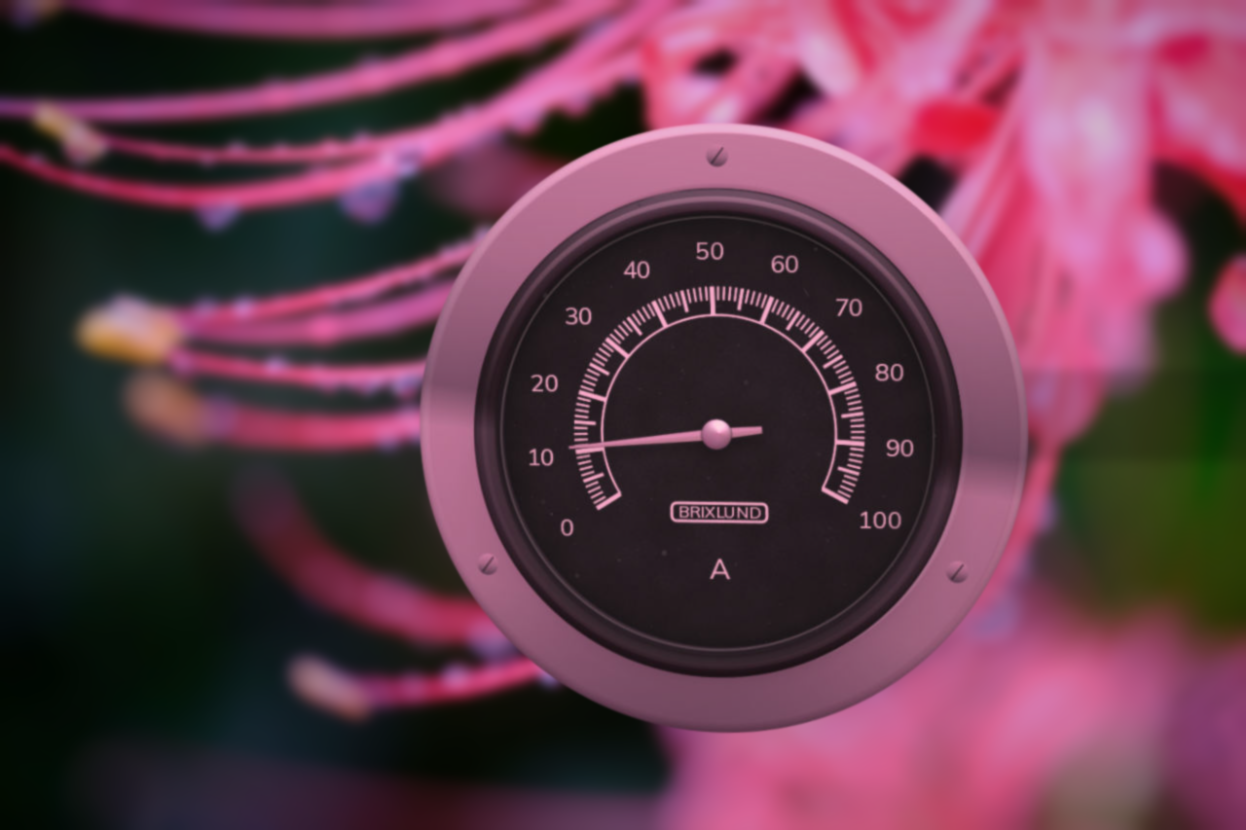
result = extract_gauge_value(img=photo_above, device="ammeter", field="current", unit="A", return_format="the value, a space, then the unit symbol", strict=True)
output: 11 A
